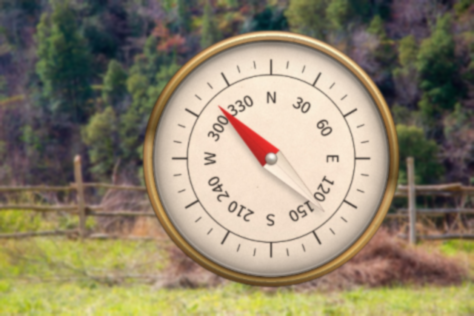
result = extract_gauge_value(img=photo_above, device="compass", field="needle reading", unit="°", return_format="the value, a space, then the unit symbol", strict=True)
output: 315 °
